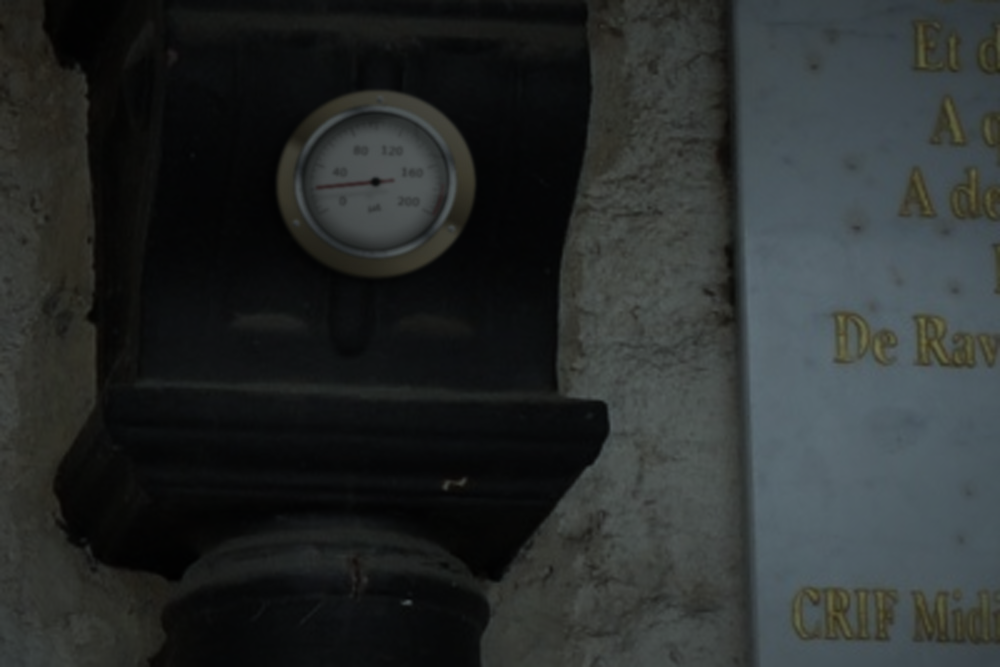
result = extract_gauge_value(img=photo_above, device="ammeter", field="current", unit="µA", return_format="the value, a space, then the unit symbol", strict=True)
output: 20 µA
